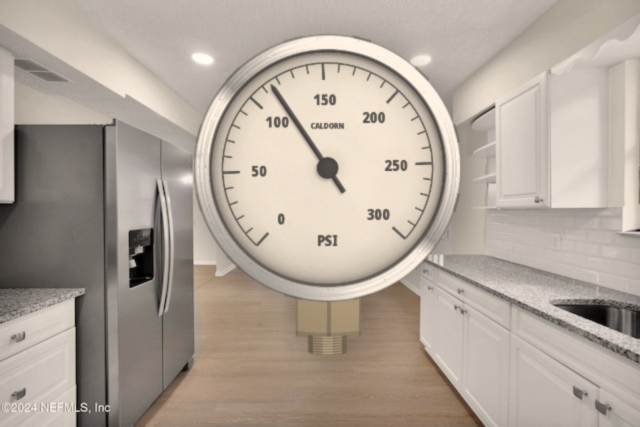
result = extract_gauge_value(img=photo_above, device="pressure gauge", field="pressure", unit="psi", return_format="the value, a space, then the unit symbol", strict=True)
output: 115 psi
